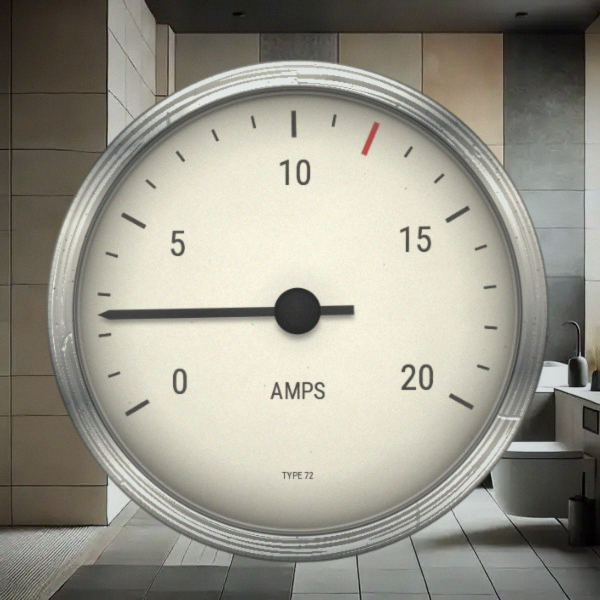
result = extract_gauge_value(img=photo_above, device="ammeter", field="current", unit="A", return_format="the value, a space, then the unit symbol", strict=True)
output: 2.5 A
